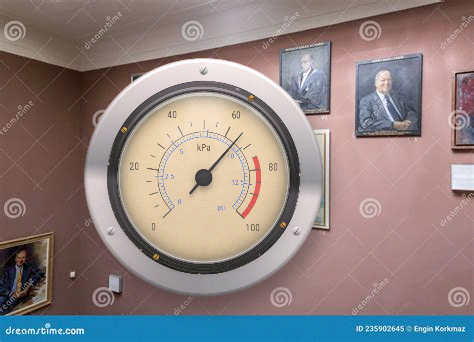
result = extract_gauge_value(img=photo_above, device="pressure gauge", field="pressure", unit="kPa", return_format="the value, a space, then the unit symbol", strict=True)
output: 65 kPa
